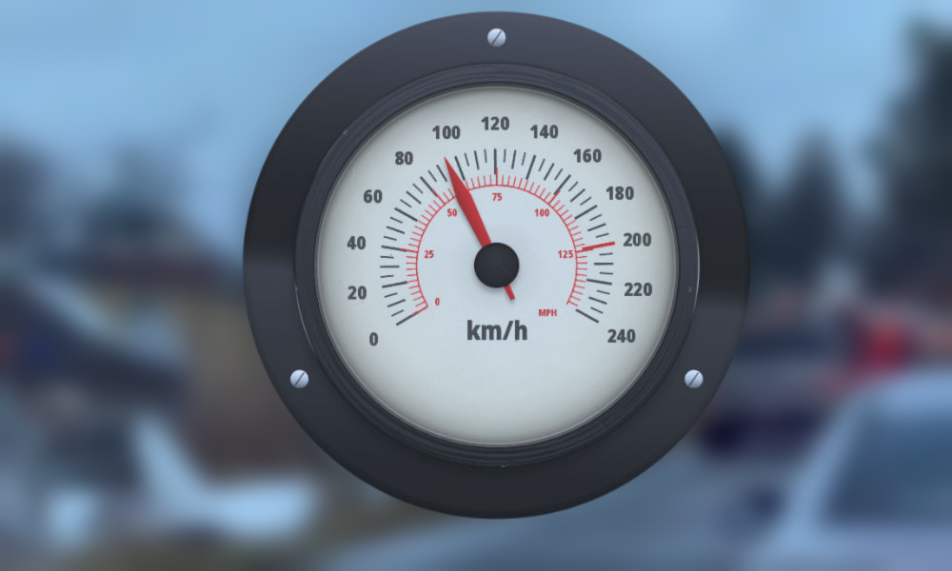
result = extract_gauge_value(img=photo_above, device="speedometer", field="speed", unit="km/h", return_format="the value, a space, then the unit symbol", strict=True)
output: 95 km/h
